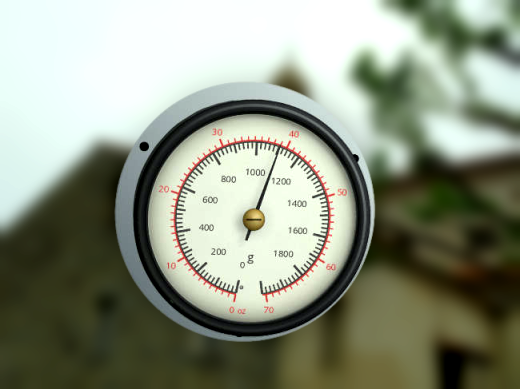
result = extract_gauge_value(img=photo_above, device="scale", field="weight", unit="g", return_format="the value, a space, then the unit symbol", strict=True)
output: 1100 g
